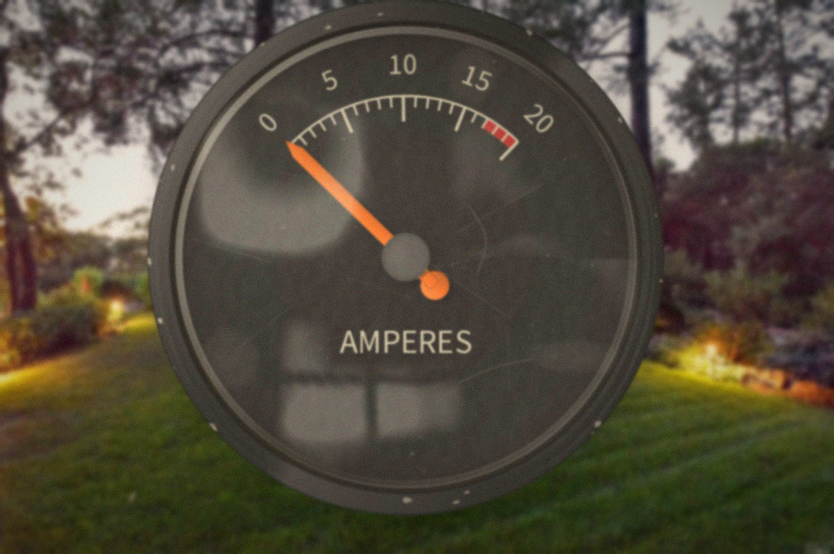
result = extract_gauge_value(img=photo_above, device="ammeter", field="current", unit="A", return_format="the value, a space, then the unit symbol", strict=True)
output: 0 A
